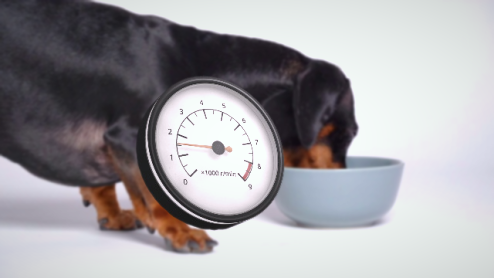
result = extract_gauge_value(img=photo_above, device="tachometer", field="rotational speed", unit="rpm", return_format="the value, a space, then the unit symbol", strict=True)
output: 1500 rpm
